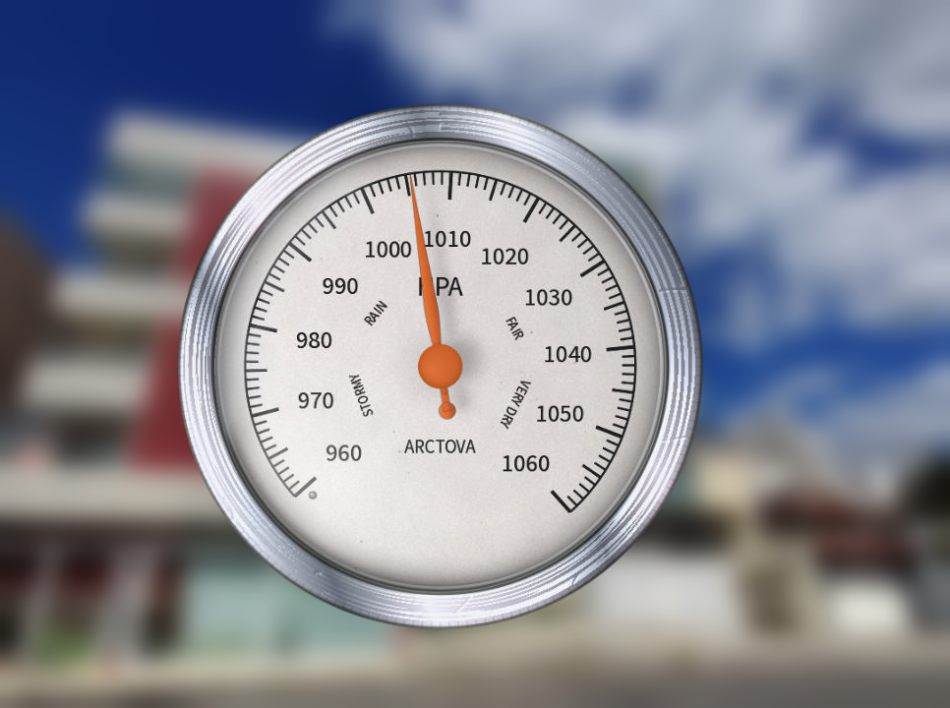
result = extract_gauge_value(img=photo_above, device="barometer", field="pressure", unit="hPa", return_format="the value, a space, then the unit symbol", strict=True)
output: 1005.5 hPa
